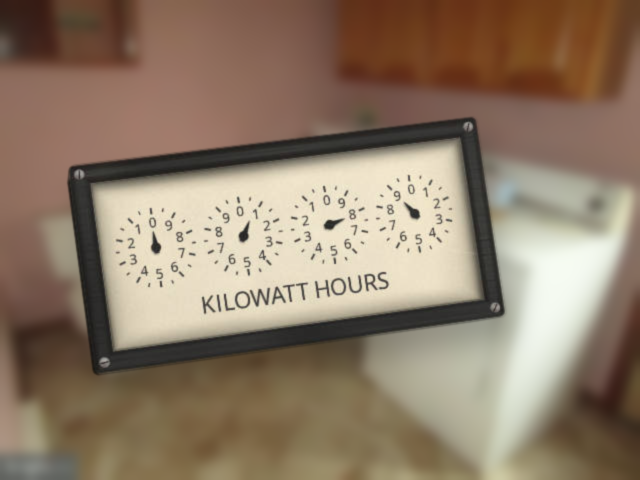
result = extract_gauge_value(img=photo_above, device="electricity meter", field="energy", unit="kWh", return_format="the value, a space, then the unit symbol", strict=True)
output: 79 kWh
